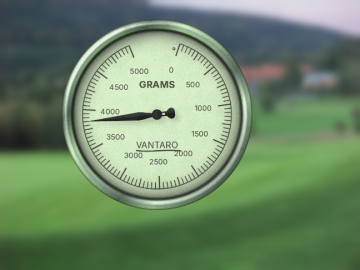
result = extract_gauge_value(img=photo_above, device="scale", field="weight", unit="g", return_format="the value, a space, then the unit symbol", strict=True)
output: 3850 g
